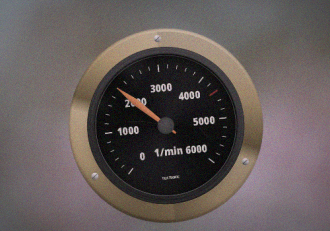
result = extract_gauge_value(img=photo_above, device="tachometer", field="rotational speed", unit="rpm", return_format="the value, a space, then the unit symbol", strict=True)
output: 2000 rpm
